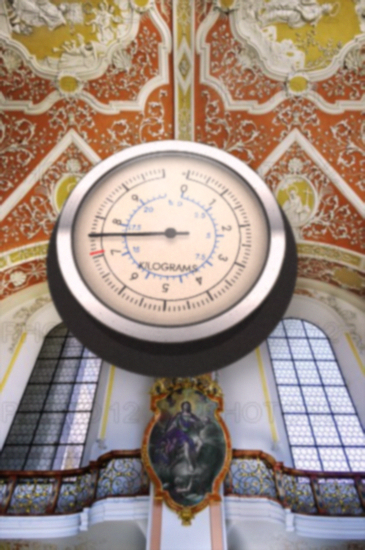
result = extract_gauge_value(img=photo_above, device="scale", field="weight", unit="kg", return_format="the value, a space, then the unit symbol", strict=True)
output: 7.5 kg
